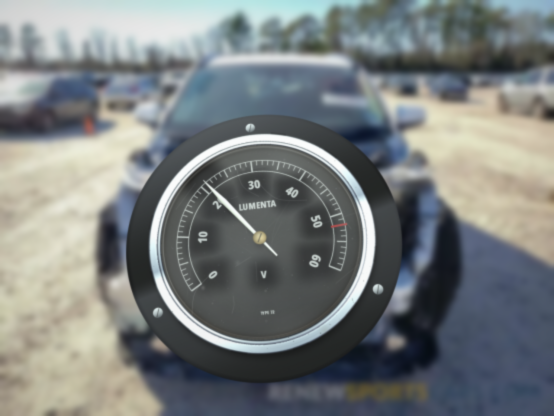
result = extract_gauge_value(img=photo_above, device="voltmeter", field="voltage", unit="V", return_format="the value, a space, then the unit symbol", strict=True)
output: 21 V
